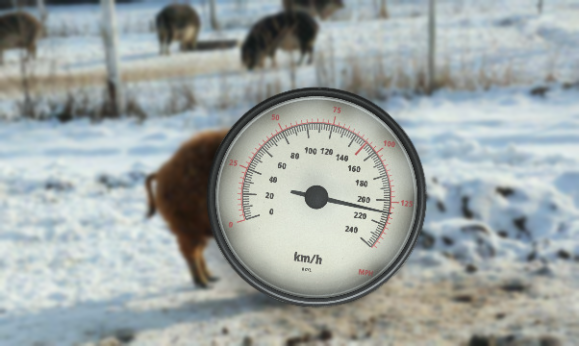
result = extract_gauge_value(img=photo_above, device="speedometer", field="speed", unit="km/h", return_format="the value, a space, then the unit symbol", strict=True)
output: 210 km/h
